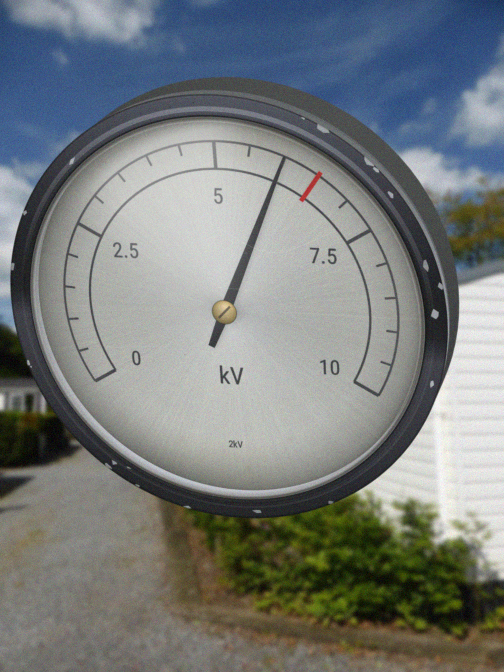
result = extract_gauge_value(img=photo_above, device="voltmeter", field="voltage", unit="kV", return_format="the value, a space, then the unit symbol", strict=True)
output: 6 kV
